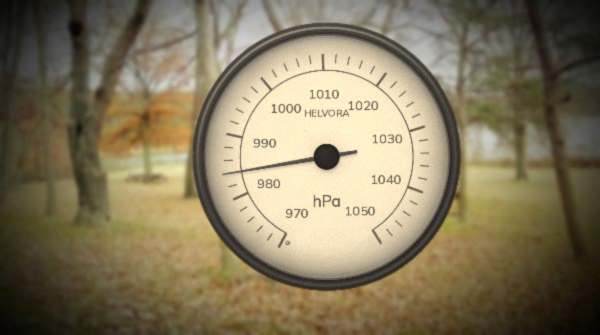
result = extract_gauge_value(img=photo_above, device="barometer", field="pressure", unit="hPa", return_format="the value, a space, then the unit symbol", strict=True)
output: 984 hPa
